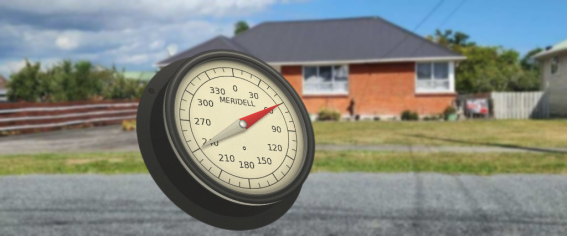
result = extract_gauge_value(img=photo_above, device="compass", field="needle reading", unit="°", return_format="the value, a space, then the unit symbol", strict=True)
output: 60 °
